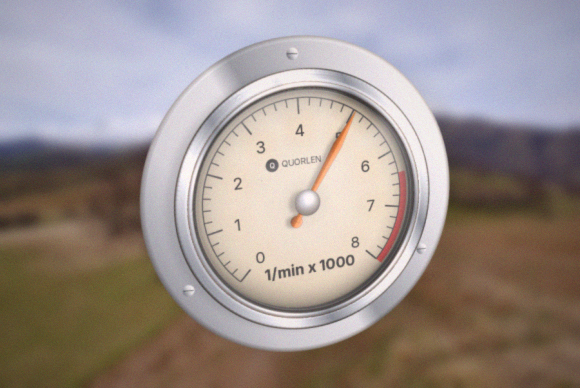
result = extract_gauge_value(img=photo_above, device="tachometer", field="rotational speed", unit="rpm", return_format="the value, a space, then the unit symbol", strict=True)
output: 5000 rpm
